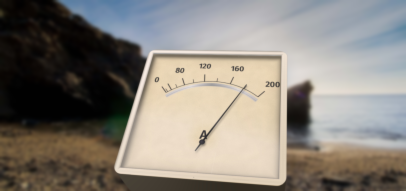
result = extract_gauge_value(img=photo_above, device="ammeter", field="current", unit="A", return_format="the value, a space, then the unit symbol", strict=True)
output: 180 A
